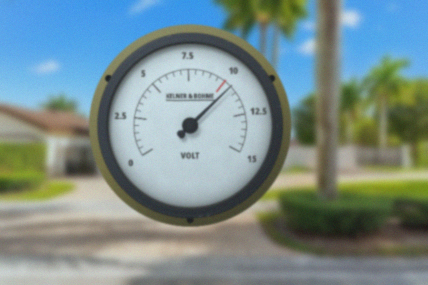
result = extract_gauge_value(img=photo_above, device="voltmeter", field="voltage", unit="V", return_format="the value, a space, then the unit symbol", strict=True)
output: 10.5 V
